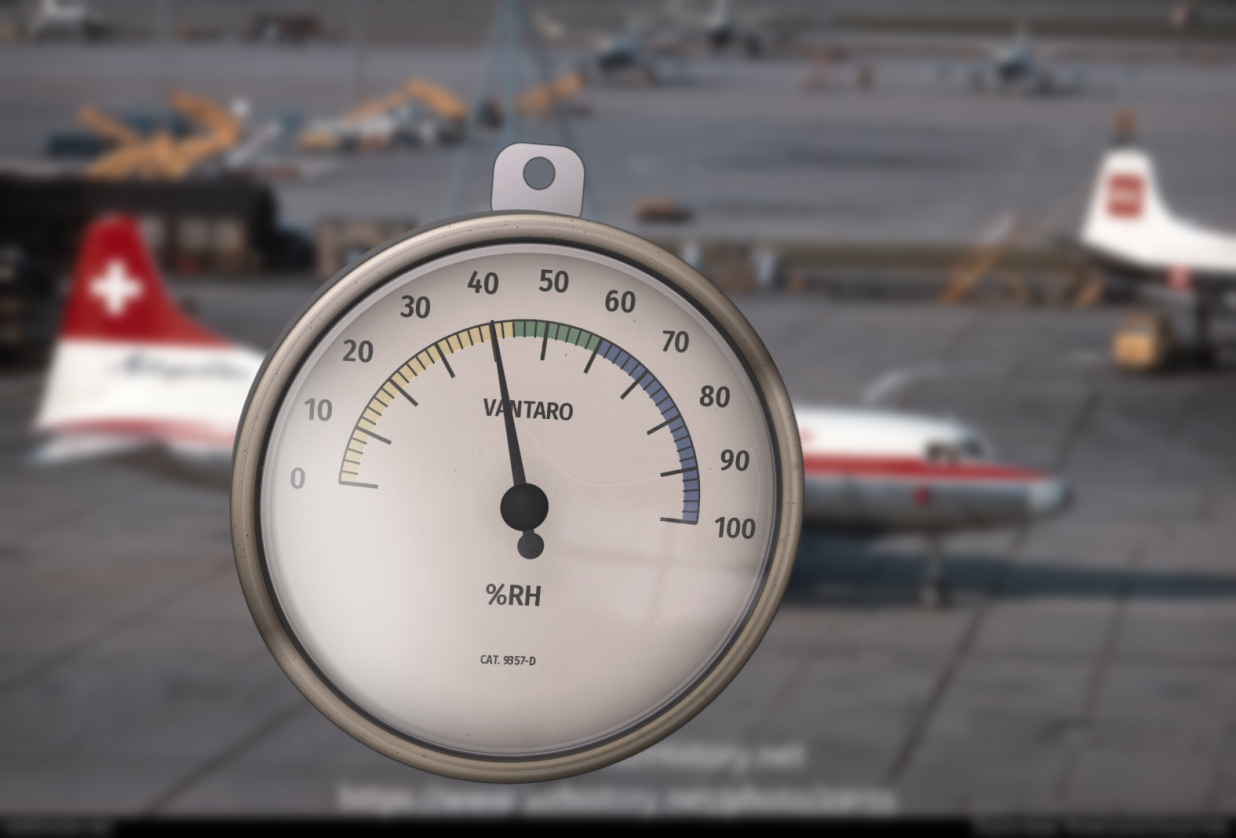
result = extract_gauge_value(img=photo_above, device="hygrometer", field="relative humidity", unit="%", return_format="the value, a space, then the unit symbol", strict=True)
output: 40 %
